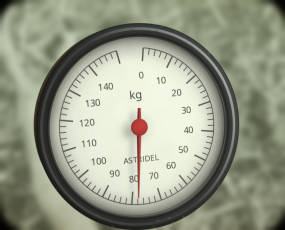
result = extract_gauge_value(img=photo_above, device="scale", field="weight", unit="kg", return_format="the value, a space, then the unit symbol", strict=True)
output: 78 kg
